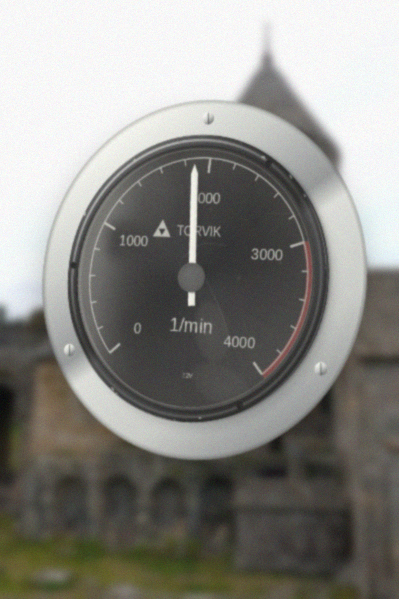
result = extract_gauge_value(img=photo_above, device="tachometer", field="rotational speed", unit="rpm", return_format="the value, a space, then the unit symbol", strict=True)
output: 1900 rpm
